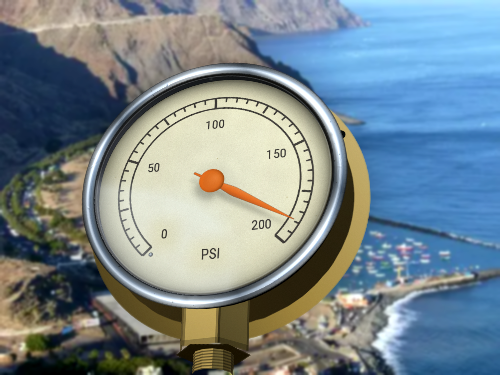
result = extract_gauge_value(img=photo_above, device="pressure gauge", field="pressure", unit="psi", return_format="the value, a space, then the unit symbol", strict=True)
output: 190 psi
